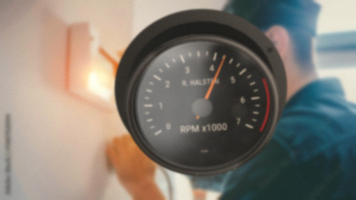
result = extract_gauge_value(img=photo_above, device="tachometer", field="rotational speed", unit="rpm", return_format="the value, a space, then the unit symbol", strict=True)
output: 4250 rpm
